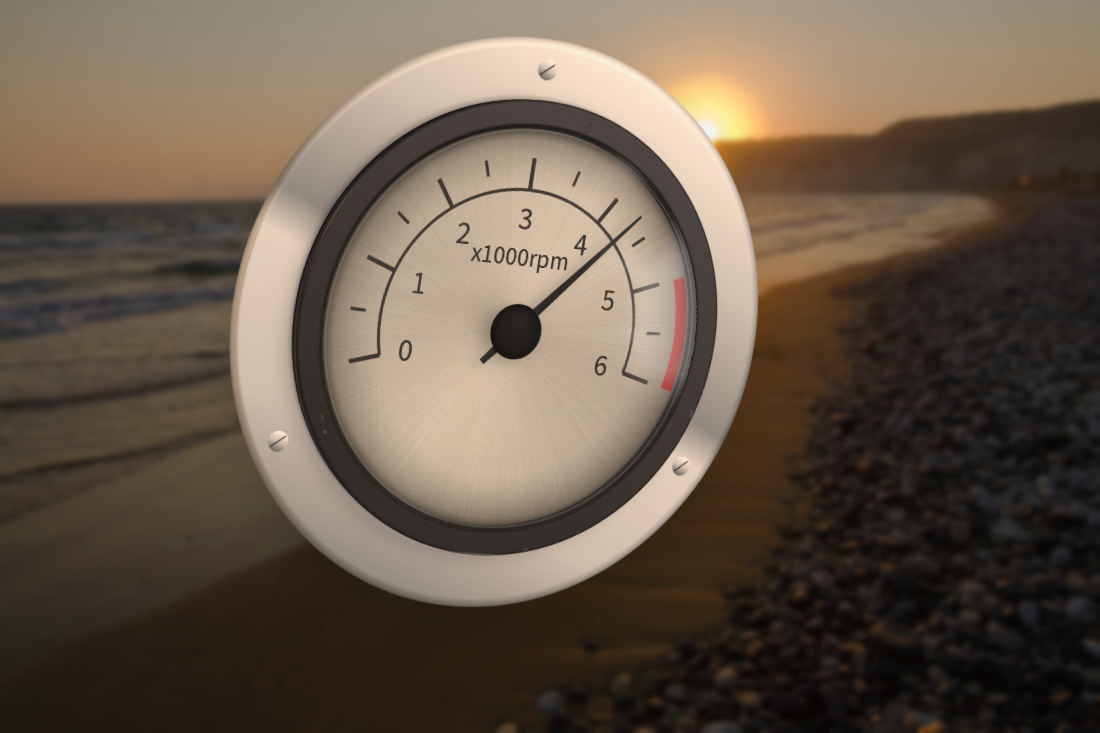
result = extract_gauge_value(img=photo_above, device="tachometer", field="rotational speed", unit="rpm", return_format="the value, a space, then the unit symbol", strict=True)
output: 4250 rpm
